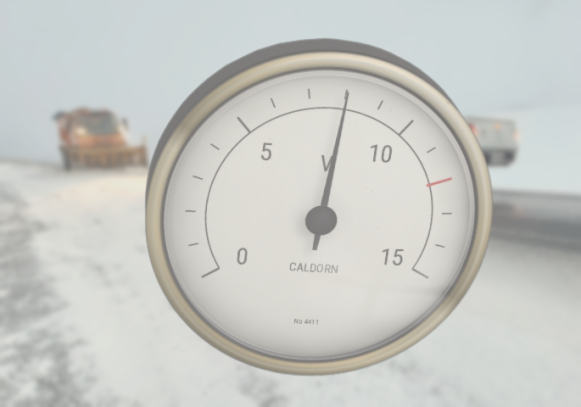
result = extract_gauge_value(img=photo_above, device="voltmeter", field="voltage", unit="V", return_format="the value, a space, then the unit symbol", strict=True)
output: 8 V
